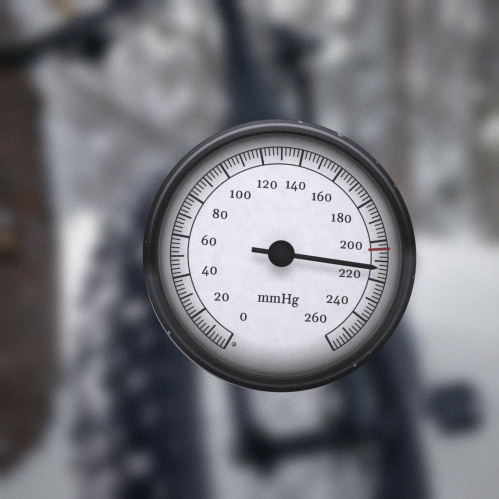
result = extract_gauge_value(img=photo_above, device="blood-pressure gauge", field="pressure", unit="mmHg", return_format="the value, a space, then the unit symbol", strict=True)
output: 214 mmHg
